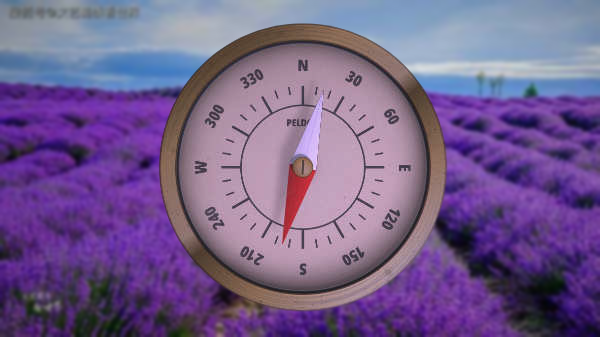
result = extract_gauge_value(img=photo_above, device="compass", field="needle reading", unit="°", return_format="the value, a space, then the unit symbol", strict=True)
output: 195 °
